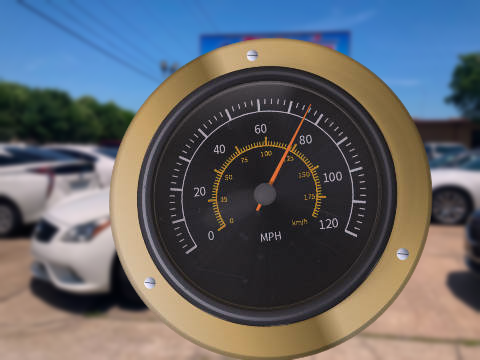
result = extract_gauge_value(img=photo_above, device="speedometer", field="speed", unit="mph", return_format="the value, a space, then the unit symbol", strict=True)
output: 76 mph
